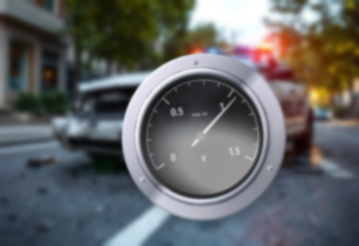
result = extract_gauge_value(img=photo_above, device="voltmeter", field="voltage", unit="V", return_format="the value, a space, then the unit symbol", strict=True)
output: 1.05 V
